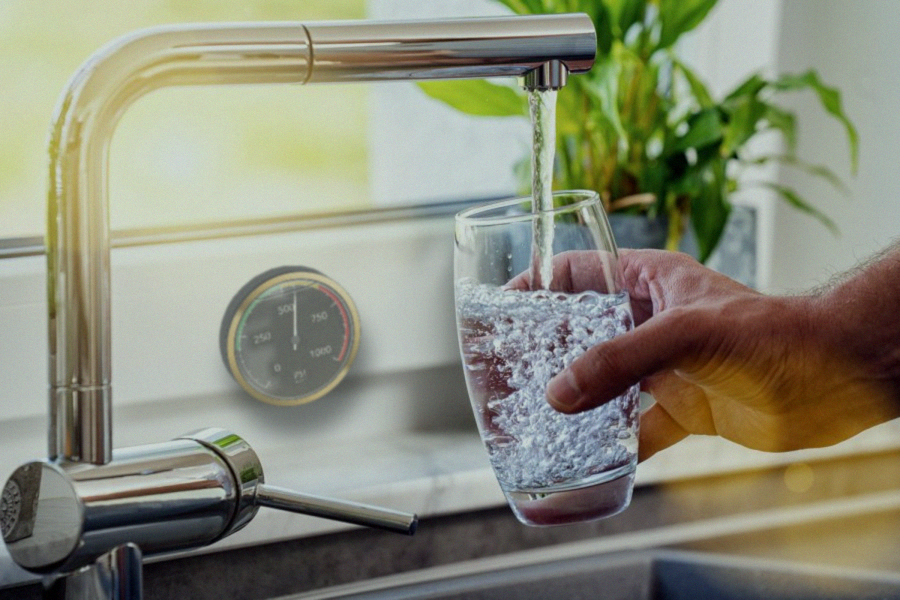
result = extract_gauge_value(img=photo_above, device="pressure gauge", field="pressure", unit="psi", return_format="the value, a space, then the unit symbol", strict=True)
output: 550 psi
